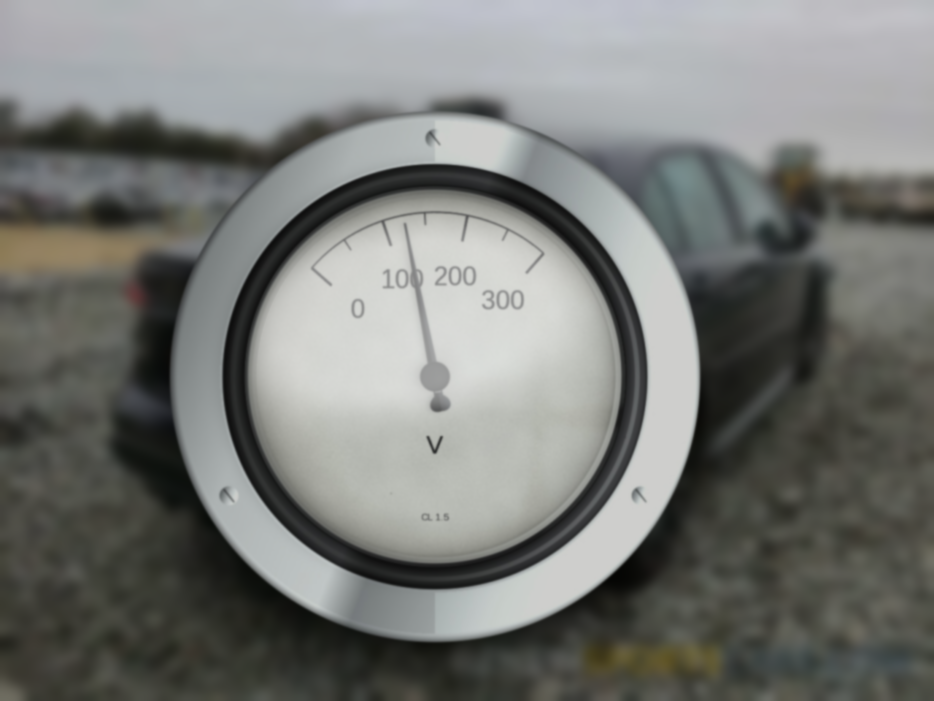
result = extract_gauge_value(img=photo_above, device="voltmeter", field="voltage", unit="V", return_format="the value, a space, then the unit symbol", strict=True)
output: 125 V
